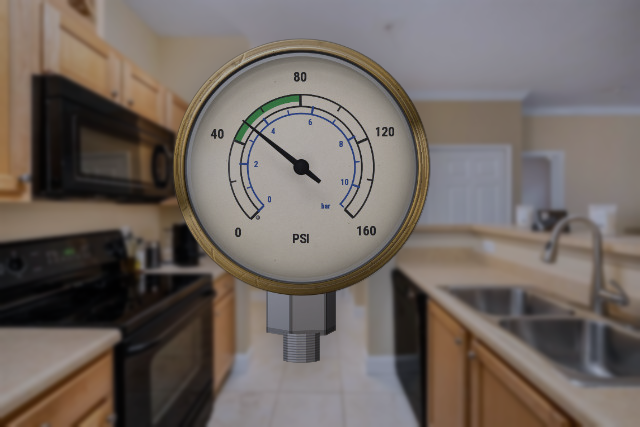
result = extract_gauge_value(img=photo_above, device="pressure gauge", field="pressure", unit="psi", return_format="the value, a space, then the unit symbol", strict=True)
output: 50 psi
